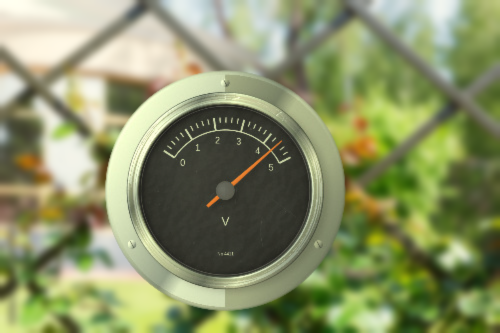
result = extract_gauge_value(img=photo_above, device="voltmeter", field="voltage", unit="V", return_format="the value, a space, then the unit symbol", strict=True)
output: 4.4 V
